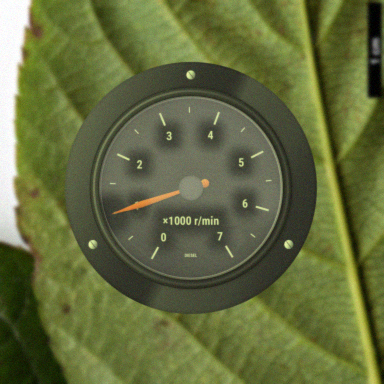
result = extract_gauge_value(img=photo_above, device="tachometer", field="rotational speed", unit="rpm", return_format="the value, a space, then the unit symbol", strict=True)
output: 1000 rpm
